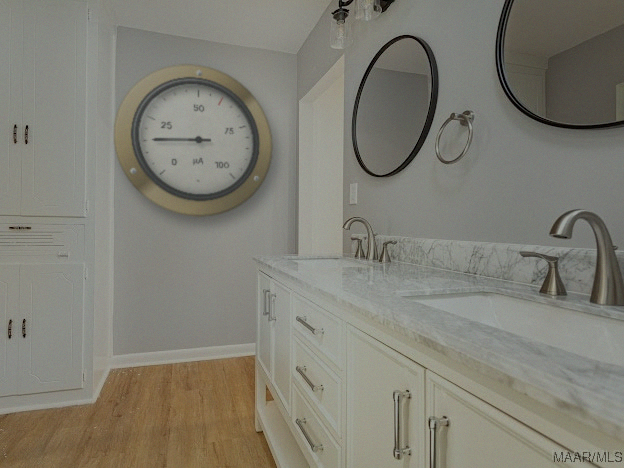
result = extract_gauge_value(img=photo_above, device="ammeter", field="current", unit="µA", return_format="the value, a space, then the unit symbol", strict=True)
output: 15 µA
